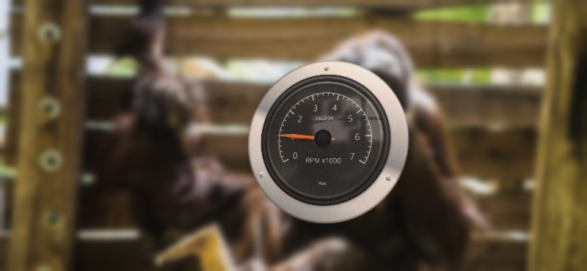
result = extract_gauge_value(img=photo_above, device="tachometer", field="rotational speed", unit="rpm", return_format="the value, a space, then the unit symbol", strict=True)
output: 1000 rpm
